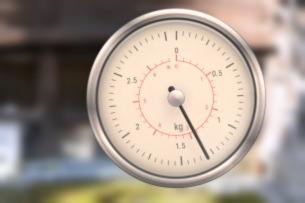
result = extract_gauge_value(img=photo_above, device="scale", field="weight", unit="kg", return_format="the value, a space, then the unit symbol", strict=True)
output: 1.3 kg
